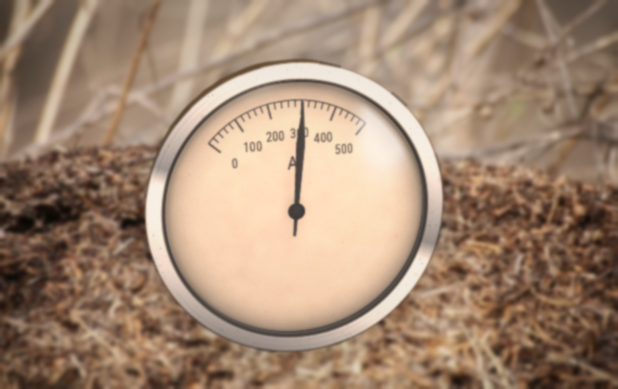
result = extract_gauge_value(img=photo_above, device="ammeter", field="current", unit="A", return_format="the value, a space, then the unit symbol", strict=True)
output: 300 A
